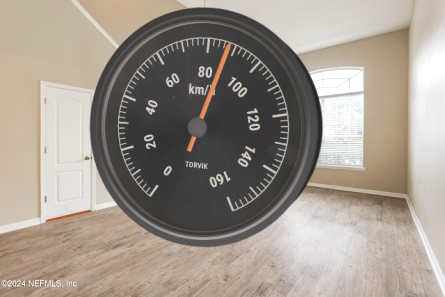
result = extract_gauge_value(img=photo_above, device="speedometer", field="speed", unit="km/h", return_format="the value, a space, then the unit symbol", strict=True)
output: 88 km/h
